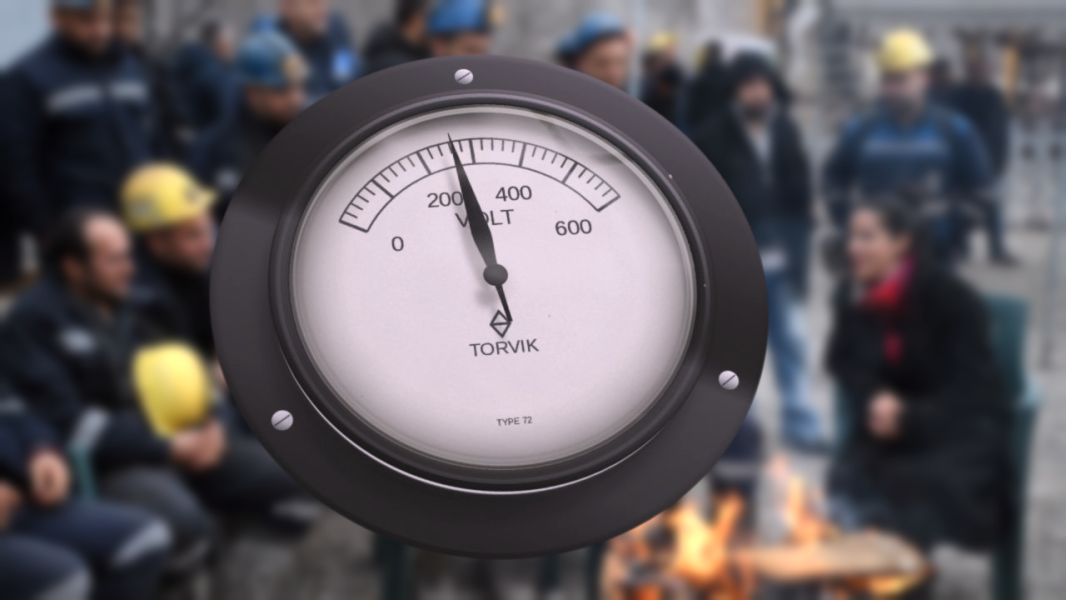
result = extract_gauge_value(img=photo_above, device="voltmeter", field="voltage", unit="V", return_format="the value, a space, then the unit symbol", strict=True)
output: 260 V
